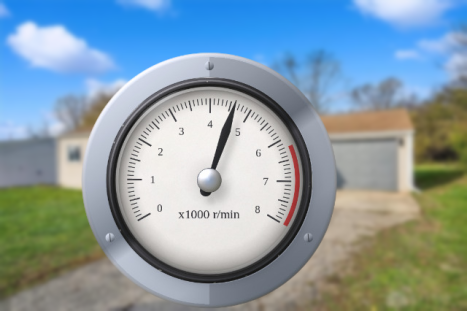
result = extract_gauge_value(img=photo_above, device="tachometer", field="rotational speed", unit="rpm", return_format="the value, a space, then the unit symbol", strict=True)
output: 4600 rpm
